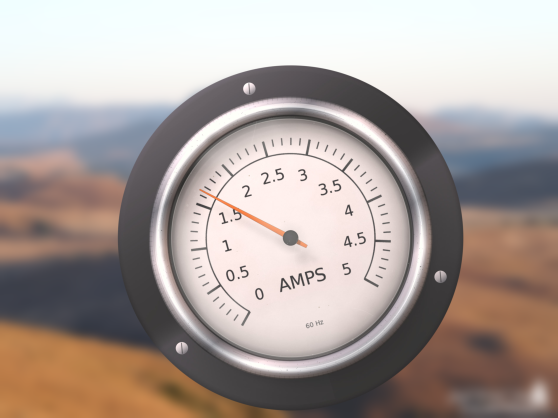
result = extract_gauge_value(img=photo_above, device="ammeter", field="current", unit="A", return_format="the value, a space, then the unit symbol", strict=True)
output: 1.65 A
